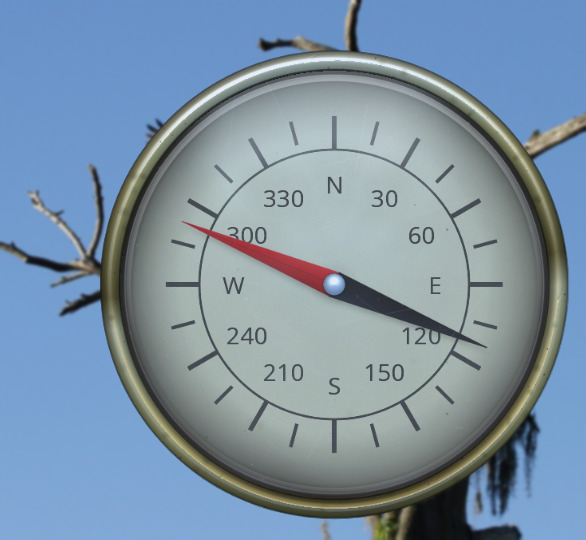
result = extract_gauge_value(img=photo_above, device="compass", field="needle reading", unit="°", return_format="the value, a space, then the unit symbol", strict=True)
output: 292.5 °
